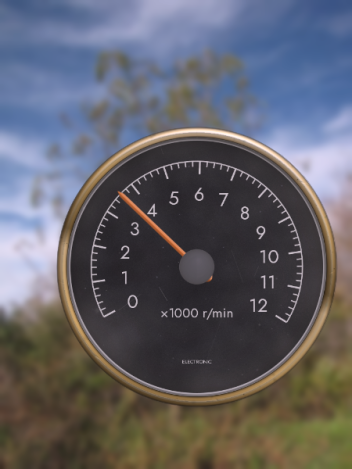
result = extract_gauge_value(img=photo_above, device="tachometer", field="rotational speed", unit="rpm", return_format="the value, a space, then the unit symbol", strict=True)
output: 3600 rpm
